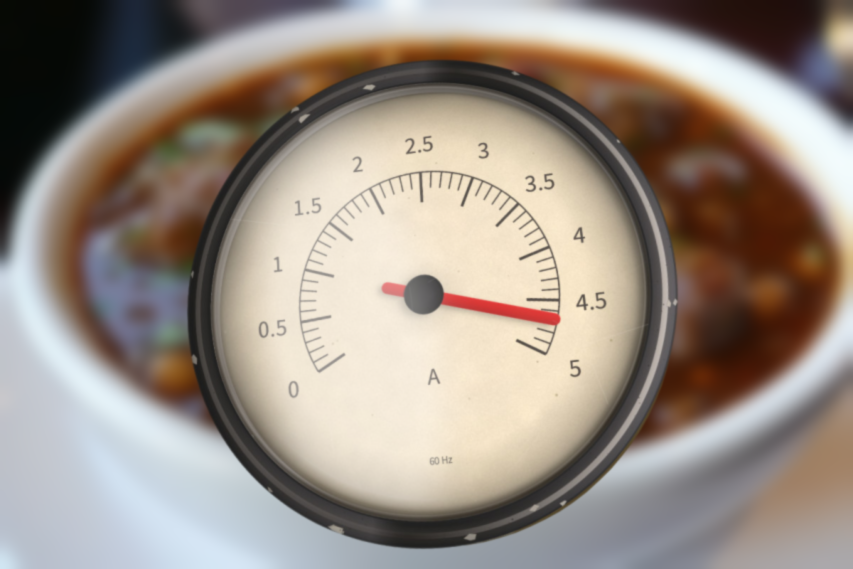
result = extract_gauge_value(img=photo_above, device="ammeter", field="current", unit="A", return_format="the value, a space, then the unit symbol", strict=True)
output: 4.7 A
